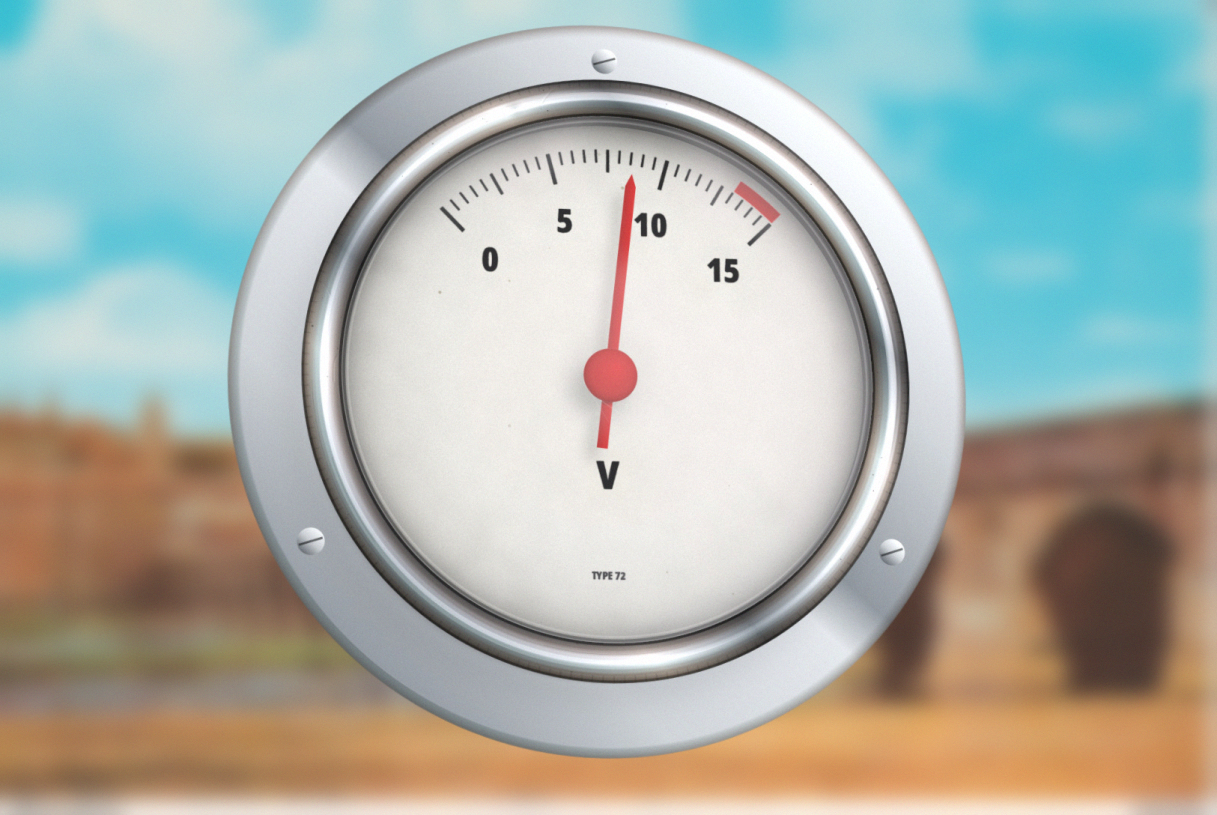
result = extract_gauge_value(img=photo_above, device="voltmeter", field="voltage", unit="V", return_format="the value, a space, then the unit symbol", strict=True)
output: 8.5 V
